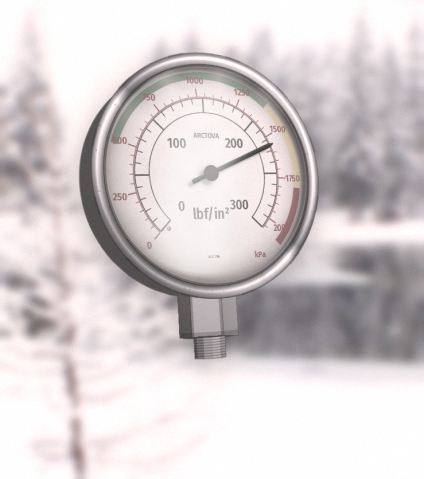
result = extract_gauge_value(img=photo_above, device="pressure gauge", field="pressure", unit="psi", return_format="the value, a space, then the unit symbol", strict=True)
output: 225 psi
